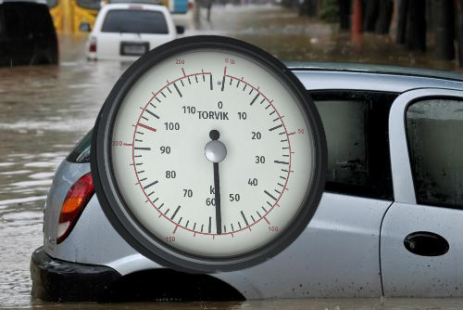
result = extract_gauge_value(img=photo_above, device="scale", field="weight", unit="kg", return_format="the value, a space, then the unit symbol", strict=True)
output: 58 kg
